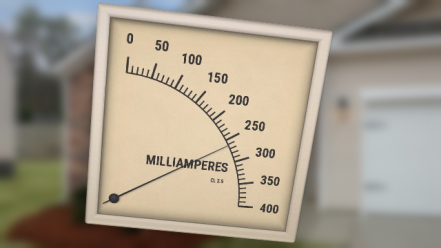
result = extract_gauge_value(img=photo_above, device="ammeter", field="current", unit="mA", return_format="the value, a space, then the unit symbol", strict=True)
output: 260 mA
